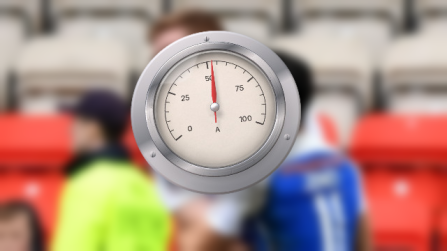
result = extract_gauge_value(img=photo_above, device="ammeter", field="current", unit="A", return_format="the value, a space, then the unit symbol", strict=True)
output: 52.5 A
